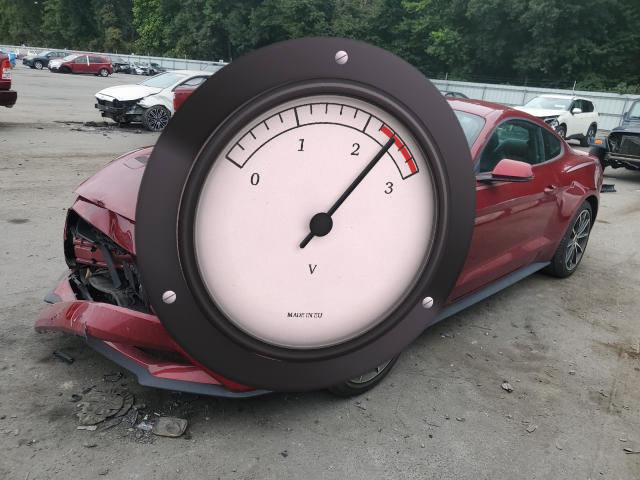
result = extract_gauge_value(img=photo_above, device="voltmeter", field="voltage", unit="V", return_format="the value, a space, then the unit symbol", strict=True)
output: 2.4 V
